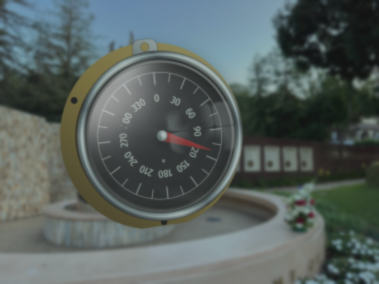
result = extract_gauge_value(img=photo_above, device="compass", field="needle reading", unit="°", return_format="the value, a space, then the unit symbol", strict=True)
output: 112.5 °
